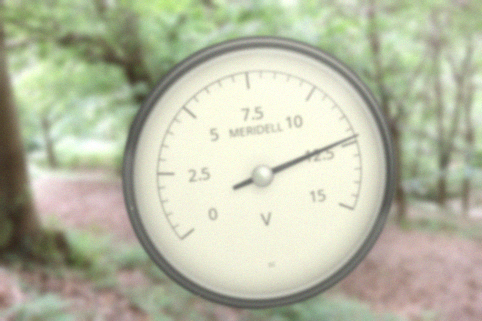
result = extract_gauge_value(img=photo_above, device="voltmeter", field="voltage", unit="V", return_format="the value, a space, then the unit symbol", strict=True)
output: 12.25 V
